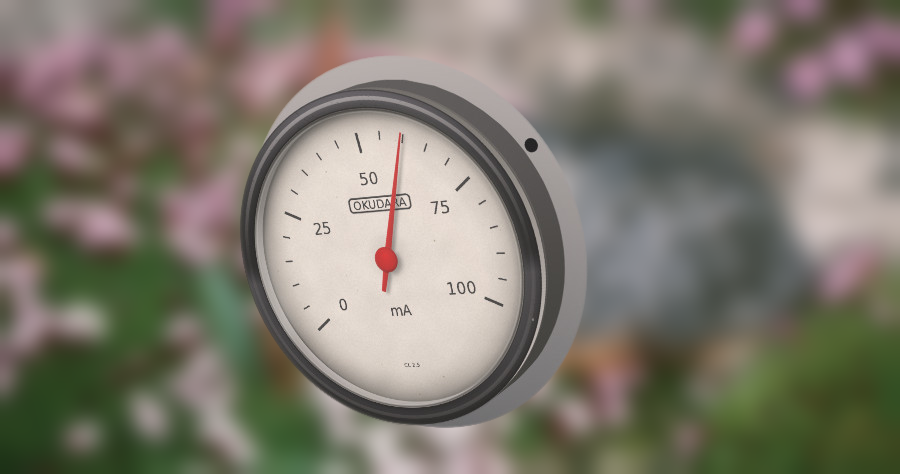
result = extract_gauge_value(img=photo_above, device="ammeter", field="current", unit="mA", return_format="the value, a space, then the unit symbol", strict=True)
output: 60 mA
